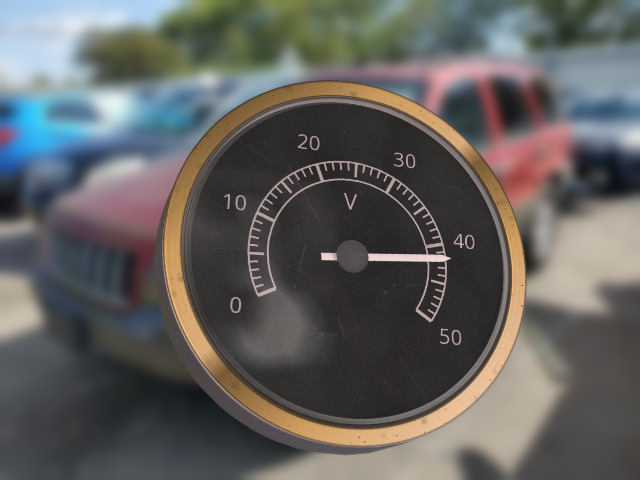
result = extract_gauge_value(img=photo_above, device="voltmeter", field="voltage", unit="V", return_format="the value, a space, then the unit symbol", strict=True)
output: 42 V
